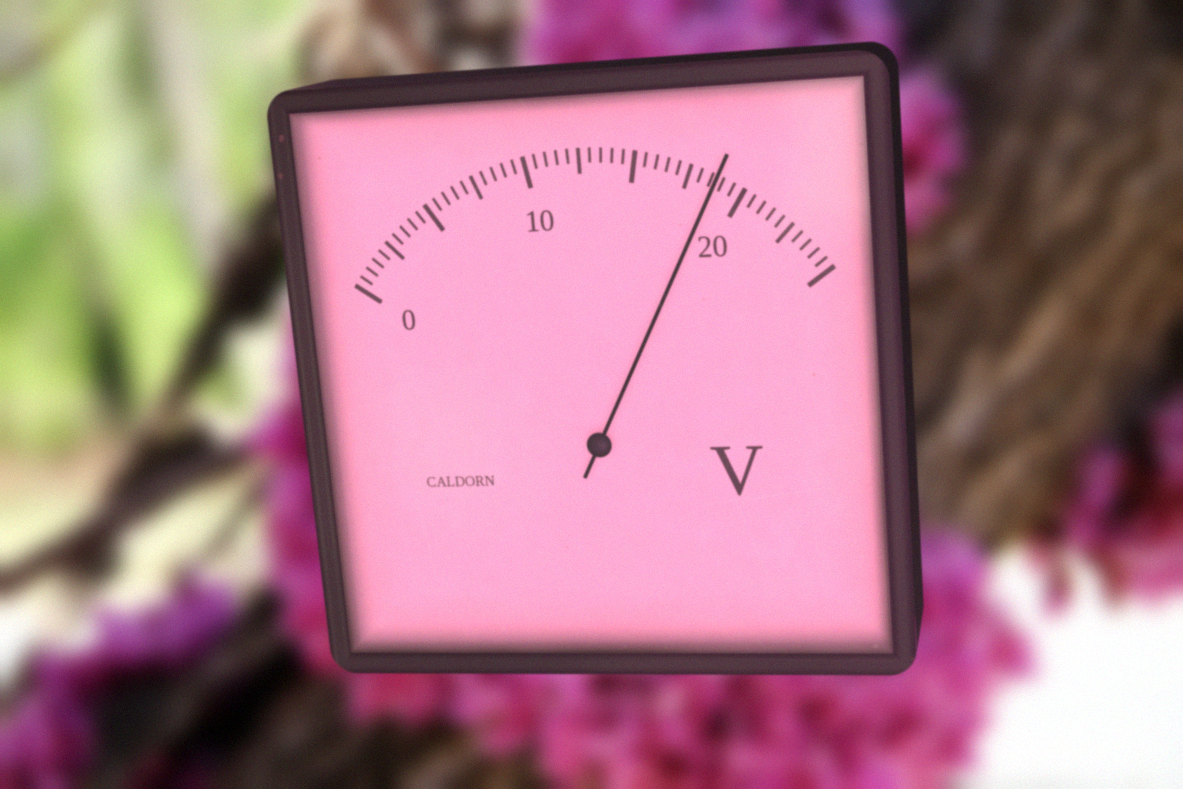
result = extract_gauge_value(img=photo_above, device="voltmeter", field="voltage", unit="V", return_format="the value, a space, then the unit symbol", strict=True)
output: 18.75 V
